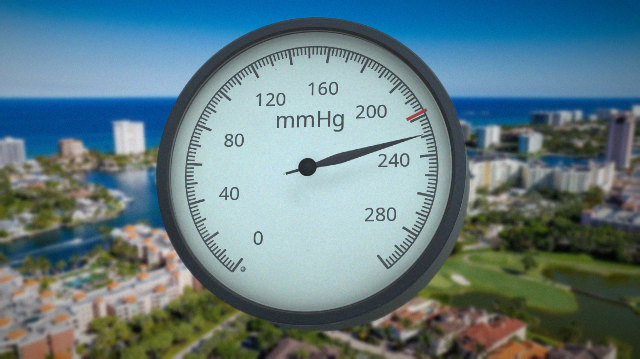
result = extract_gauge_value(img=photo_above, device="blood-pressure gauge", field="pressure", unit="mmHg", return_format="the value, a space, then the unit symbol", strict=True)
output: 230 mmHg
